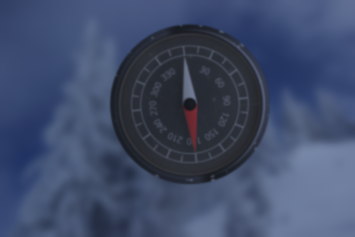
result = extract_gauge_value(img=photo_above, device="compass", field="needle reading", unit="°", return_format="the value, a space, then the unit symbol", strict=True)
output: 180 °
